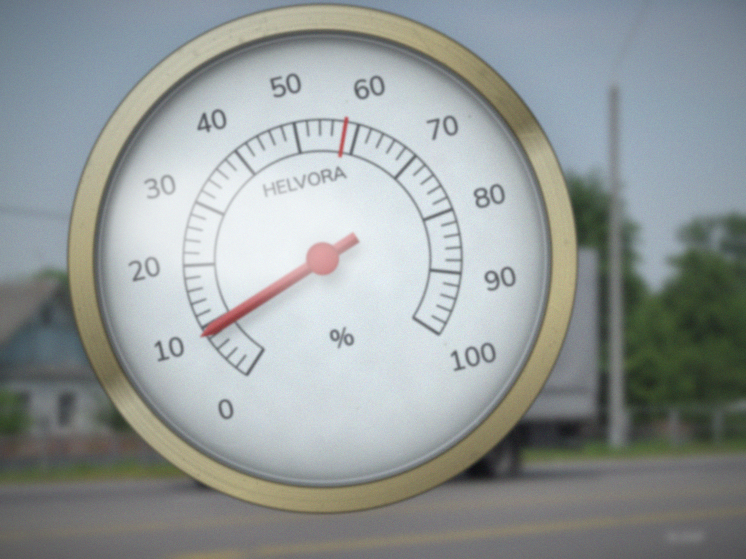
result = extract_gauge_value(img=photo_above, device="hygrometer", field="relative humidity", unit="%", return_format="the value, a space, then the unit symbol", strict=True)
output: 9 %
